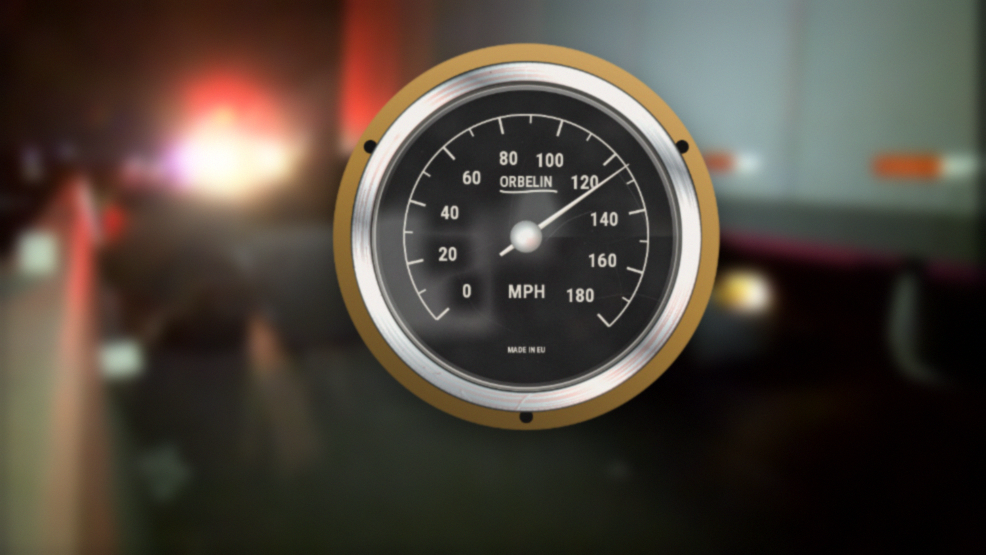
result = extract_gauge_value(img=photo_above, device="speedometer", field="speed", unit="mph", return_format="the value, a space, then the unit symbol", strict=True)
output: 125 mph
